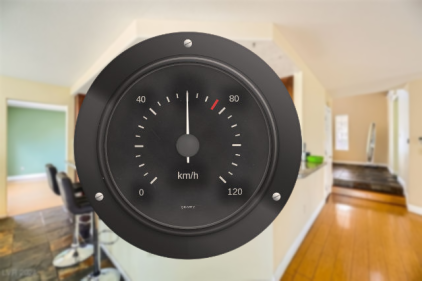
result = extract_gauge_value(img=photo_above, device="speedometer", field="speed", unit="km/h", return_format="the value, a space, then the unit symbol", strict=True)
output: 60 km/h
